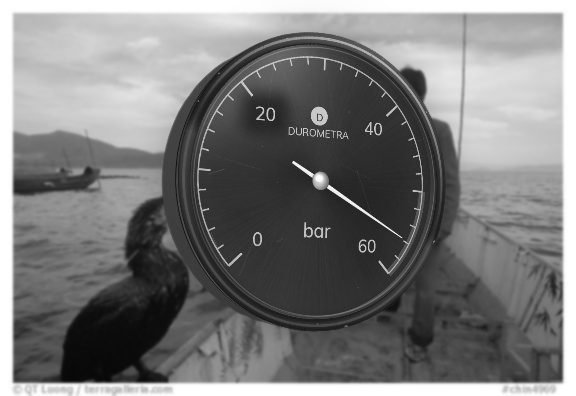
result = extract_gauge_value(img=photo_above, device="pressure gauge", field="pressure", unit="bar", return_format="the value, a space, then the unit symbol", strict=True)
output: 56 bar
